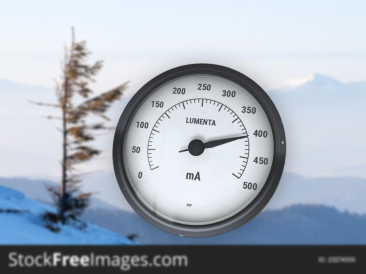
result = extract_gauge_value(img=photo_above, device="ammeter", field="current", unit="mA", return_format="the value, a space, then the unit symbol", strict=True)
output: 400 mA
